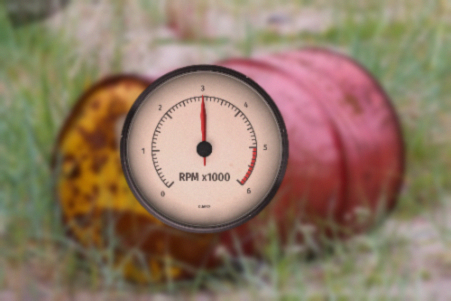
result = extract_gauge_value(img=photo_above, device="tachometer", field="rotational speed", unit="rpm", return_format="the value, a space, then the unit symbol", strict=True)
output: 3000 rpm
